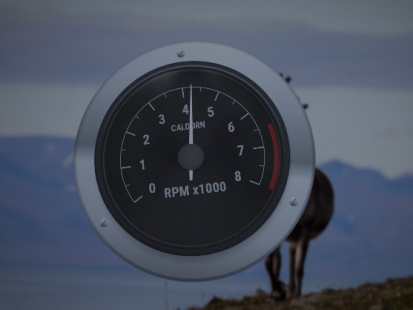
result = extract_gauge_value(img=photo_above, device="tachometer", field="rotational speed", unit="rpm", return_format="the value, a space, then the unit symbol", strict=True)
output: 4250 rpm
